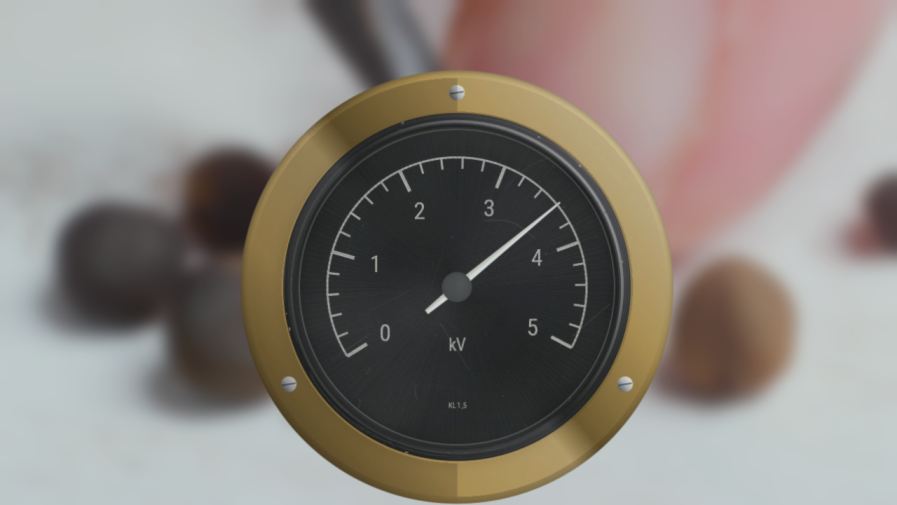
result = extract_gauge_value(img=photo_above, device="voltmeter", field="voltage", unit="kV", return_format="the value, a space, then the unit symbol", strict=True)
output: 3.6 kV
